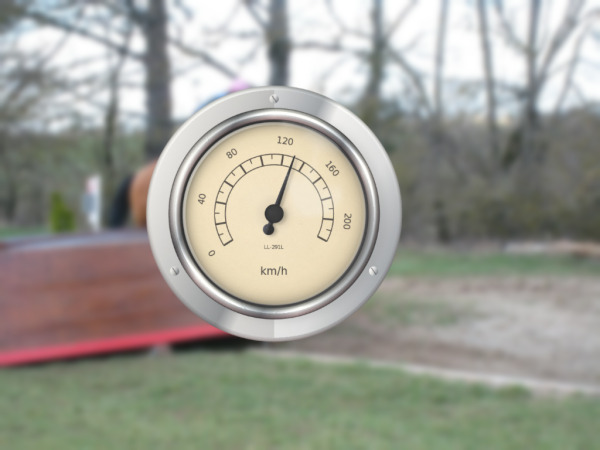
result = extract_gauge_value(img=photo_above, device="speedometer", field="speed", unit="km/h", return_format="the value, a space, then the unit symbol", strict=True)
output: 130 km/h
